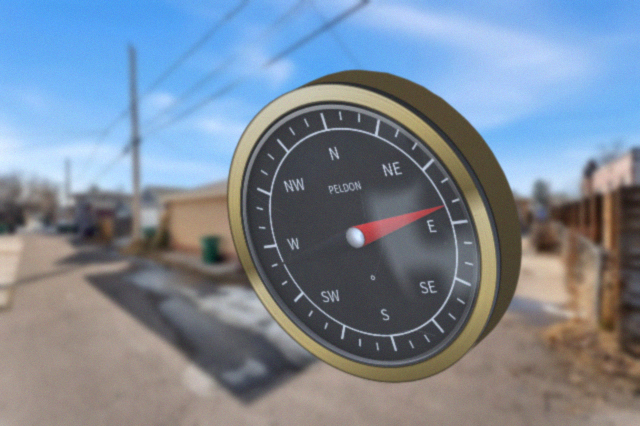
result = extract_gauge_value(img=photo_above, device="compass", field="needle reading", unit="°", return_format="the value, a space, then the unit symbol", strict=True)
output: 80 °
